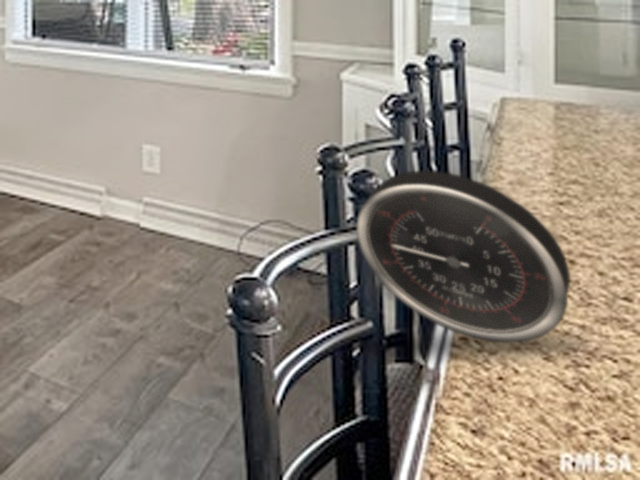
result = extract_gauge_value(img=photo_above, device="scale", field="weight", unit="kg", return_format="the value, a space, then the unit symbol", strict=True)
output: 40 kg
